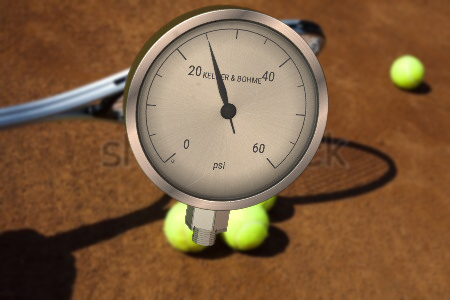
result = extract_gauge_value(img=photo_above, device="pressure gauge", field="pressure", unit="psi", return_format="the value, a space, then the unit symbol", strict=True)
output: 25 psi
